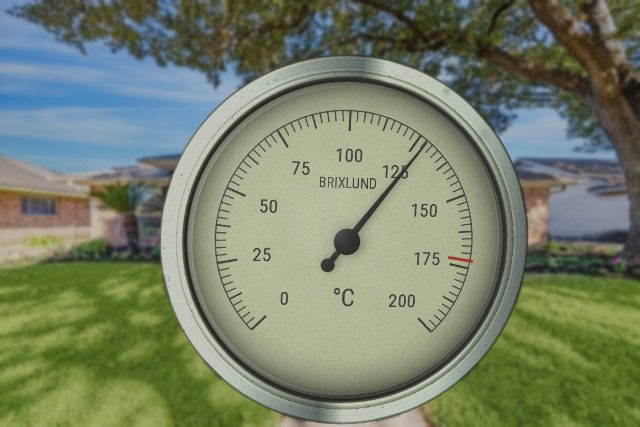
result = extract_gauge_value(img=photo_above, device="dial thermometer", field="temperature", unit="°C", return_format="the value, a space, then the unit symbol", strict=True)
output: 127.5 °C
